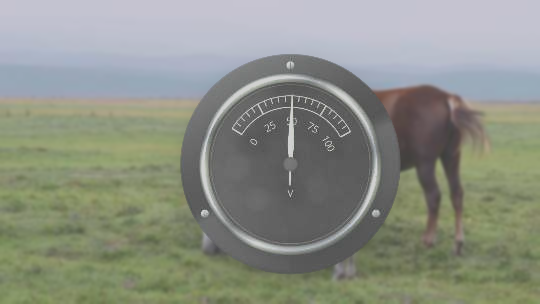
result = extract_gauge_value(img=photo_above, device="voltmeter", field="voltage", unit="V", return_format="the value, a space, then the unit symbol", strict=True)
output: 50 V
